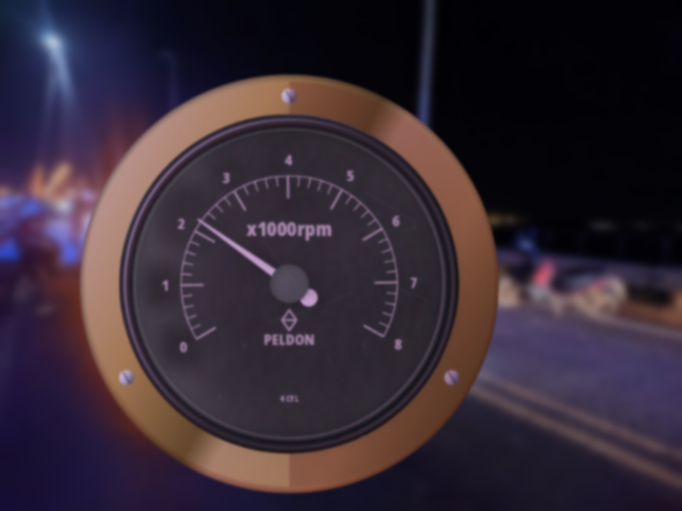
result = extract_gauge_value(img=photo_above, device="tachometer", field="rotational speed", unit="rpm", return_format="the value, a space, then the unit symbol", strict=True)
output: 2200 rpm
